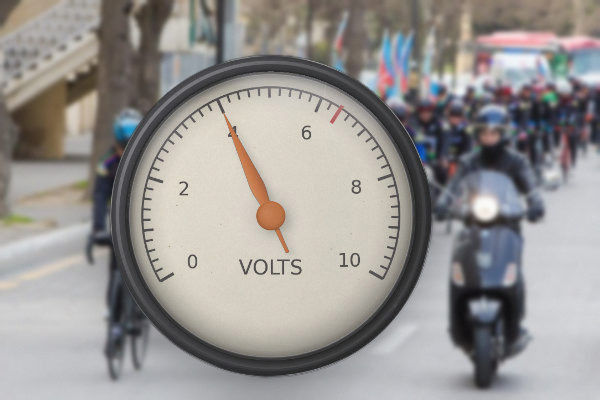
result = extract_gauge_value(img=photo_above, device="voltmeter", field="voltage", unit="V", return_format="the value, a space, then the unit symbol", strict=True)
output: 4 V
